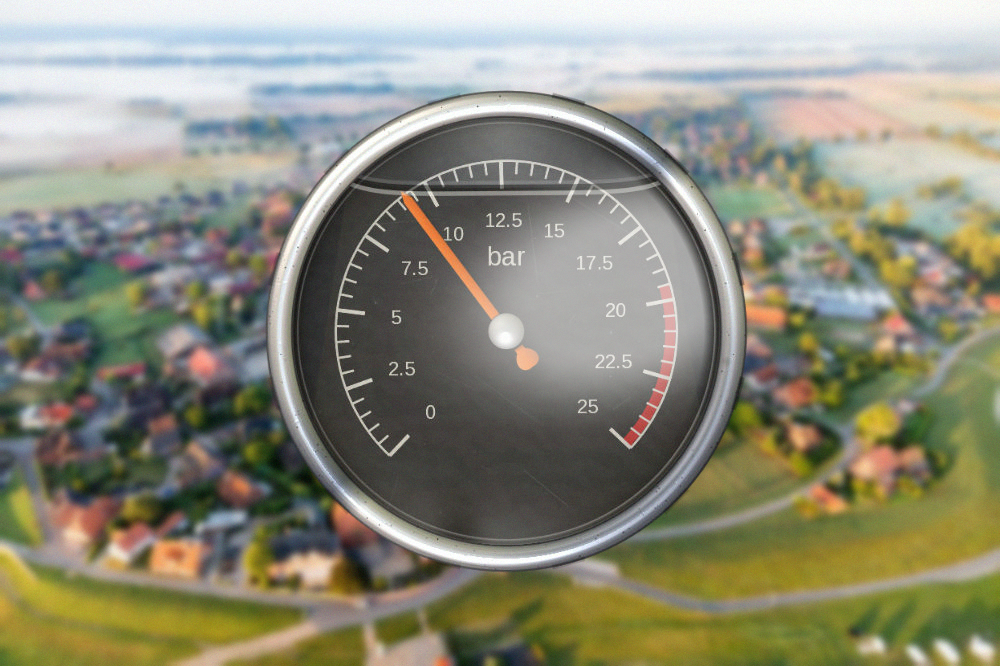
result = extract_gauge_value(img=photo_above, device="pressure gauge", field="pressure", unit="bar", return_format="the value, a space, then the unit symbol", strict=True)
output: 9.25 bar
